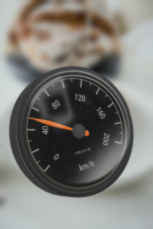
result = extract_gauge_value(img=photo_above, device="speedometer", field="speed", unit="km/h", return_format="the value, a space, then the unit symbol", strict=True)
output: 50 km/h
